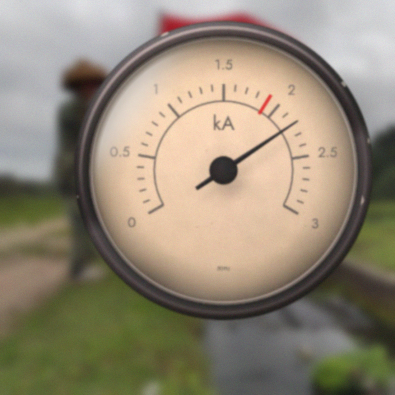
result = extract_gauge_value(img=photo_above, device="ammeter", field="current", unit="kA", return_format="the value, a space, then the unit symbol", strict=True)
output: 2.2 kA
